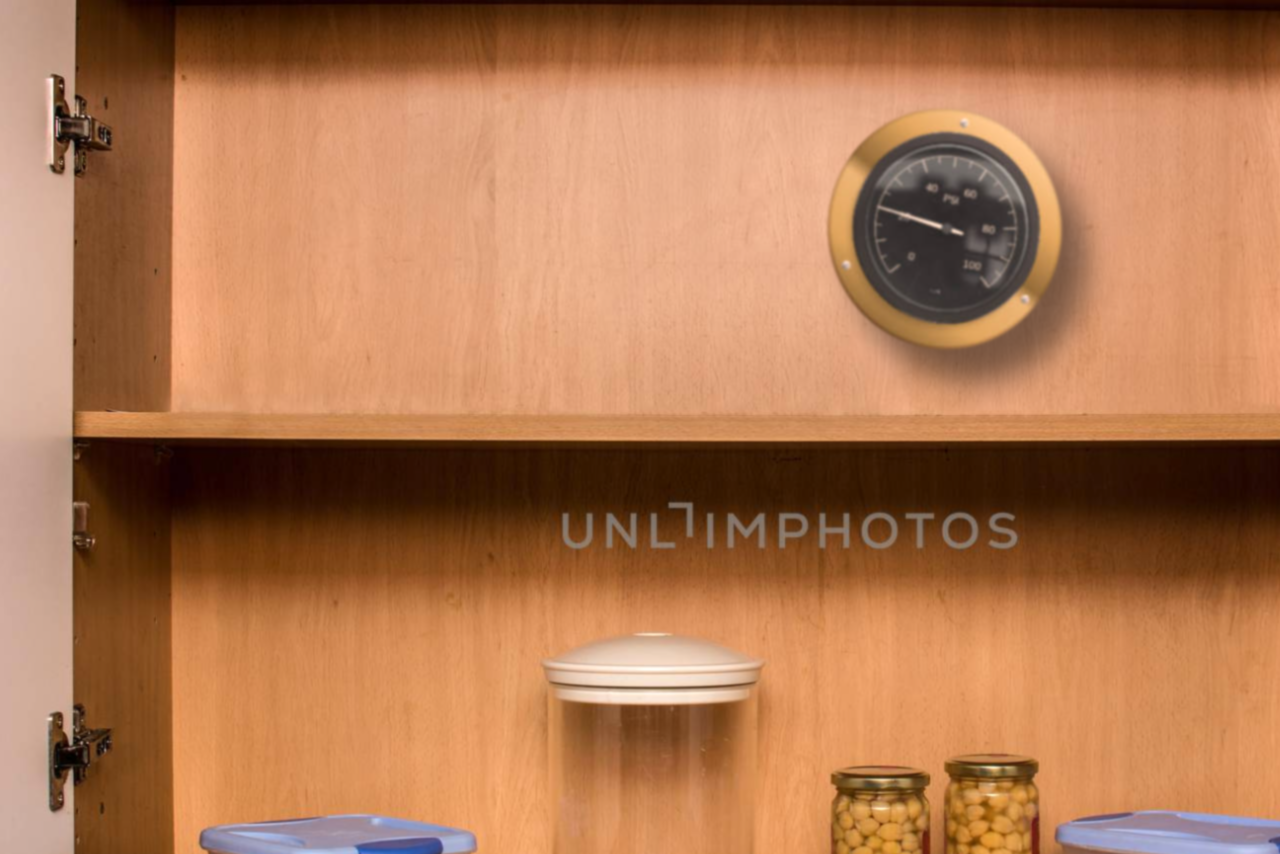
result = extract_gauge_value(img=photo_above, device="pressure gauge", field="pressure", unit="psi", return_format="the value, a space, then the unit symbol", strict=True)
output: 20 psi
